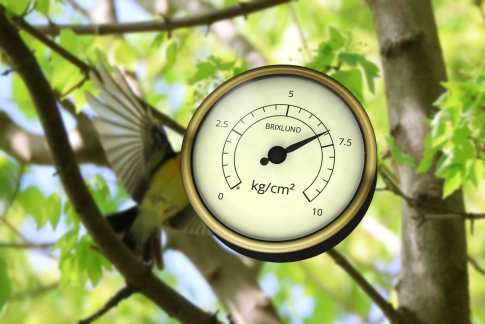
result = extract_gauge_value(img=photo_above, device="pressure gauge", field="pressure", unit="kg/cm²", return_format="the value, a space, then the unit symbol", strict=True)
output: 7 kg/cm²
